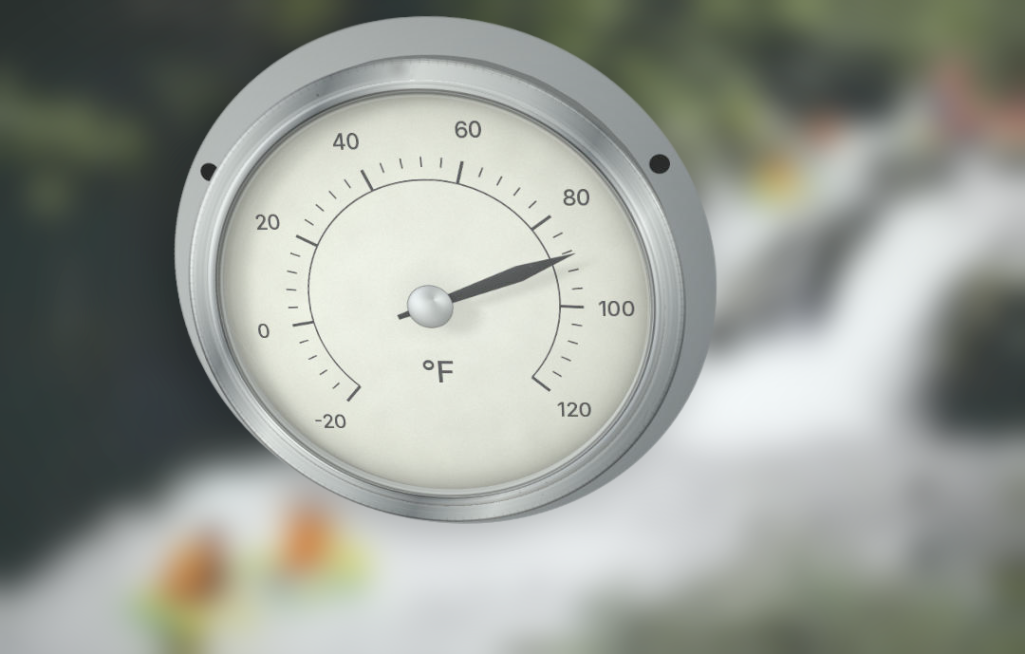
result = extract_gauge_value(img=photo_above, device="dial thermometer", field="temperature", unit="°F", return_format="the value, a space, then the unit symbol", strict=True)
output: 88 °F
